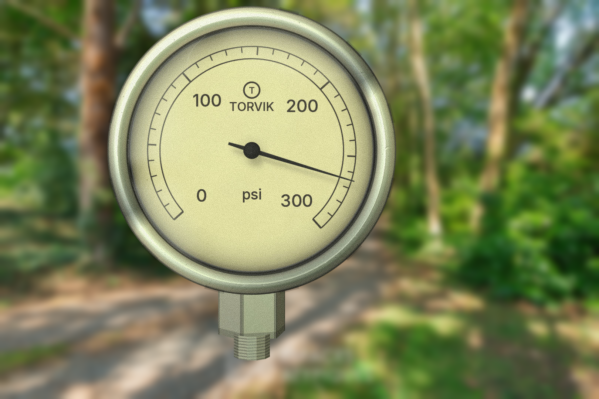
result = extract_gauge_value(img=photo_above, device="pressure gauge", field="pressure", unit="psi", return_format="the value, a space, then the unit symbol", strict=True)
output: 265 psi
